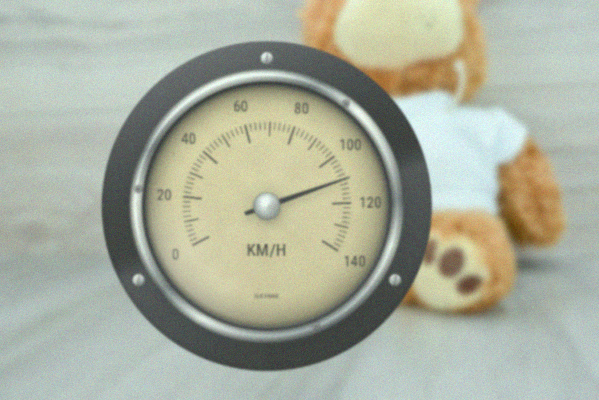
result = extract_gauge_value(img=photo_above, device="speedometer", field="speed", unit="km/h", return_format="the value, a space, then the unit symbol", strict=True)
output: 110 km/h
